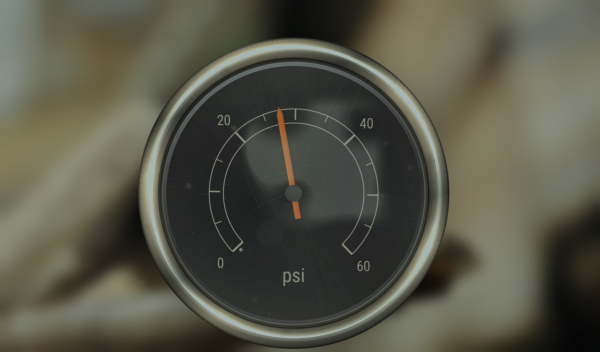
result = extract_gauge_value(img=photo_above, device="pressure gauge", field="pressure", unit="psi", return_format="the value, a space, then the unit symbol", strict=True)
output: 27.5 psi
